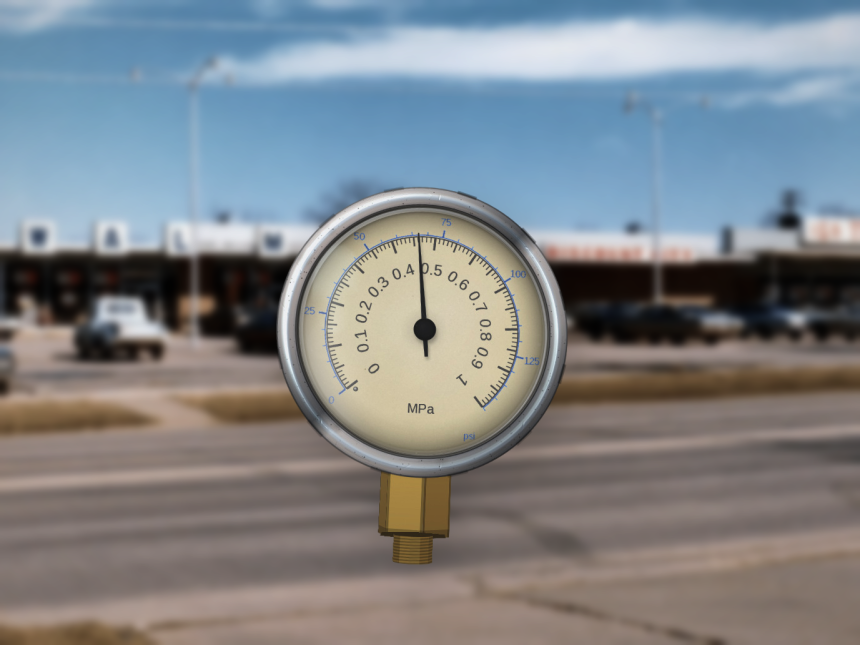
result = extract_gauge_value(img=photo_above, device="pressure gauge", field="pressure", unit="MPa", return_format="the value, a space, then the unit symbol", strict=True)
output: 0.46 MPa
